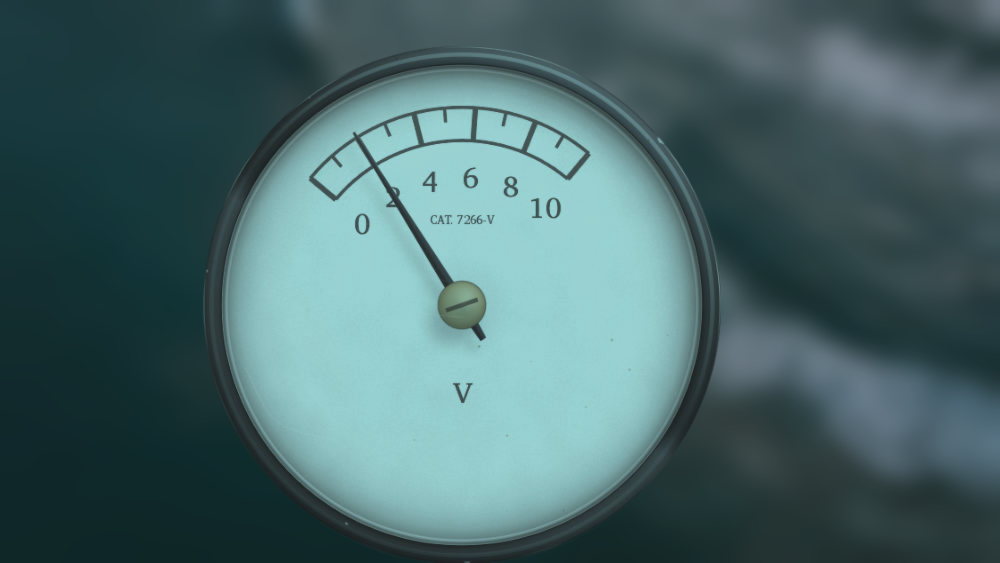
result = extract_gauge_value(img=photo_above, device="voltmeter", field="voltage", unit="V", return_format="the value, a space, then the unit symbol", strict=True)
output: 2 V
